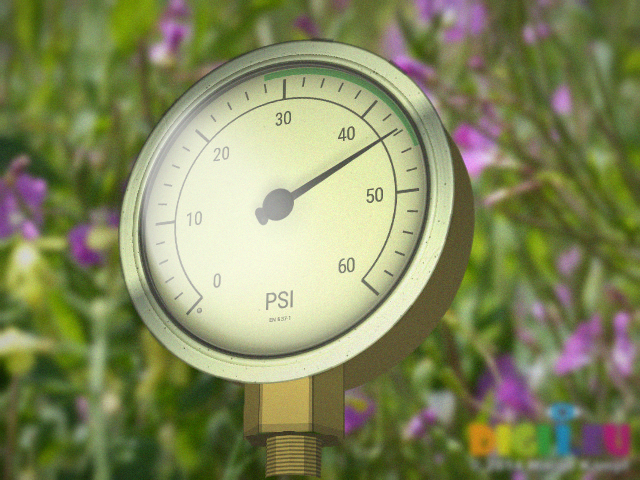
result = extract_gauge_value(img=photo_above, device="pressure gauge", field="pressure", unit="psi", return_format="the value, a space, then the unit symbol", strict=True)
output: 44 psi
